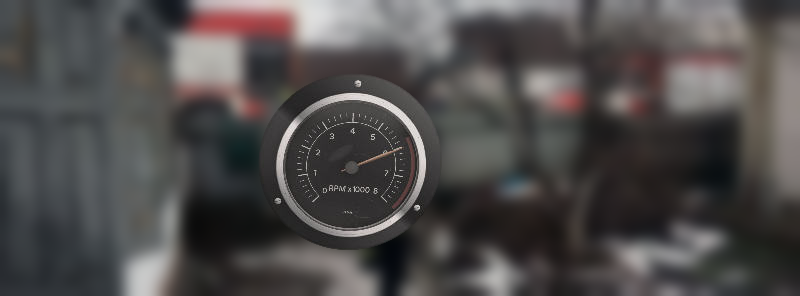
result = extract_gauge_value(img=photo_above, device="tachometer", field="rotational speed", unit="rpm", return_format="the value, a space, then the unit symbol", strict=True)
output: 6000 rpm
